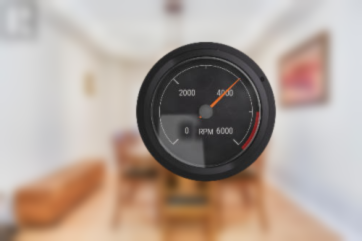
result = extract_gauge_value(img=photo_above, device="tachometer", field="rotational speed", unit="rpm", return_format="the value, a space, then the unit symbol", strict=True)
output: 4000 rpm
